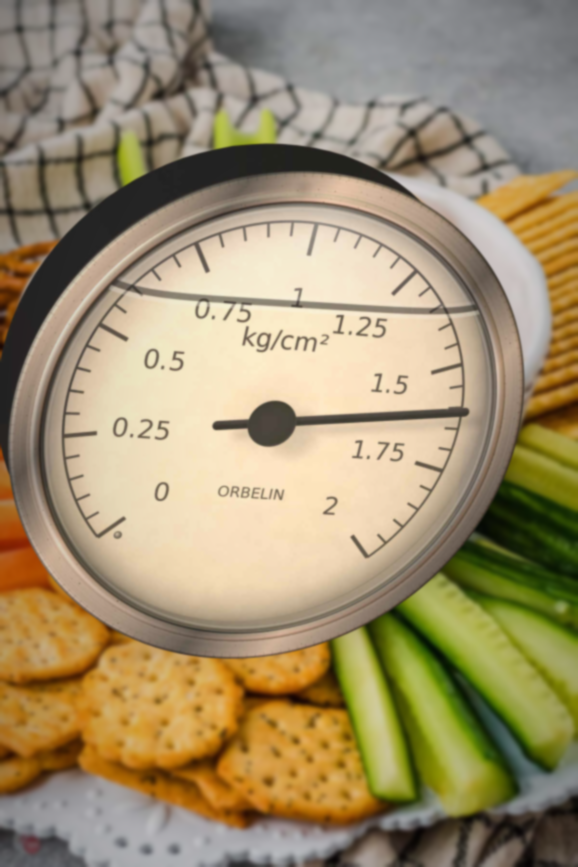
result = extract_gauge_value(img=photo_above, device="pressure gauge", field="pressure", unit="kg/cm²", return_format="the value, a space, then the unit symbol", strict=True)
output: 1.6 kg/cm²
